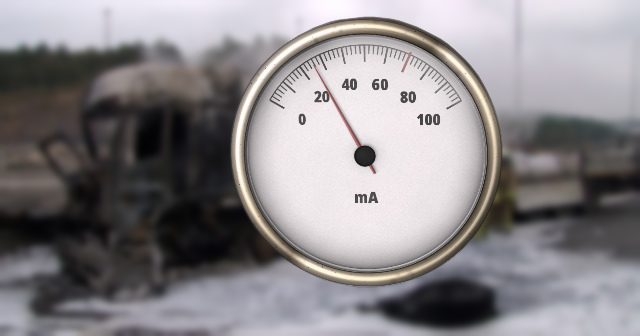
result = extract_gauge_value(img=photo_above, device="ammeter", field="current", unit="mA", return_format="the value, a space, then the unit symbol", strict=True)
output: 26 mA
